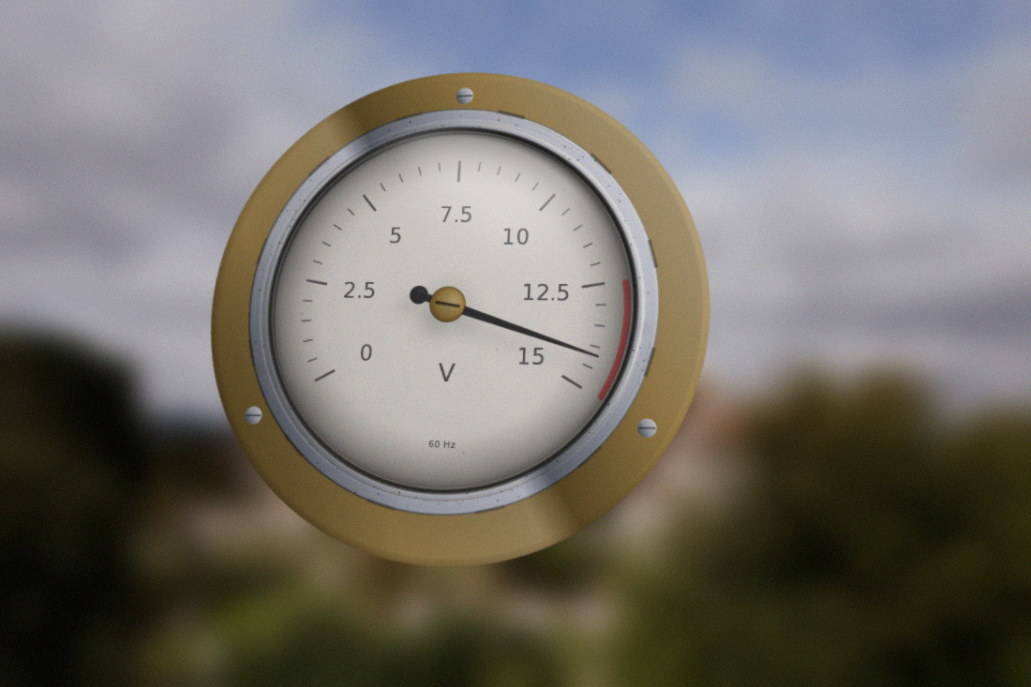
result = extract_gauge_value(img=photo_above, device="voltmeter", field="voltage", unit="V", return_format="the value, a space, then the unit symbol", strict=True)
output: 14.25 V
